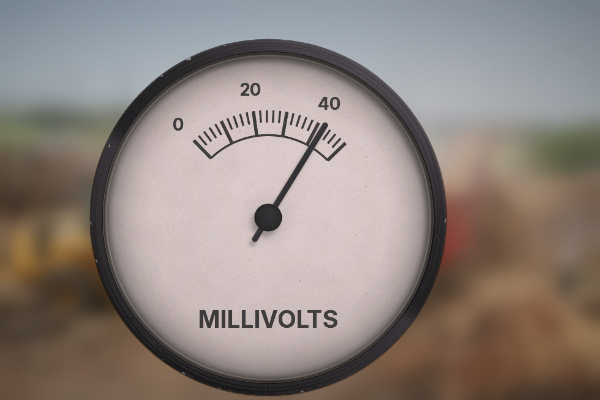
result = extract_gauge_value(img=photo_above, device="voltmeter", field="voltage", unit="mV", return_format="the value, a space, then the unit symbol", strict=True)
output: 42 mV
